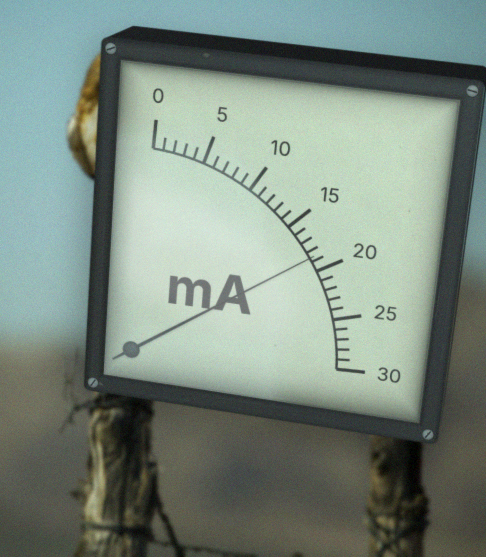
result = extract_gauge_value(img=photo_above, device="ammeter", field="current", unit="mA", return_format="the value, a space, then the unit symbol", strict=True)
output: 18.5 mA
